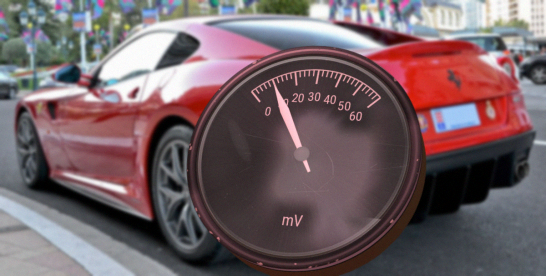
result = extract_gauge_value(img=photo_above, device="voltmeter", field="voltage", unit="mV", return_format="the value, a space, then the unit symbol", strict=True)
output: 10 mV
